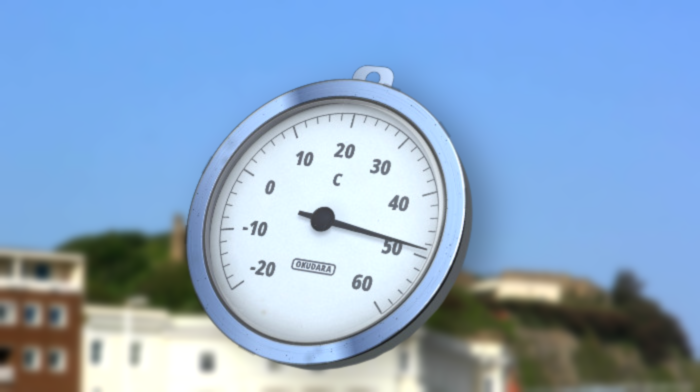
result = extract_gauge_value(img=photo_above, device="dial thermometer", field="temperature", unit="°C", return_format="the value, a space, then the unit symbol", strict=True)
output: 49 °C
